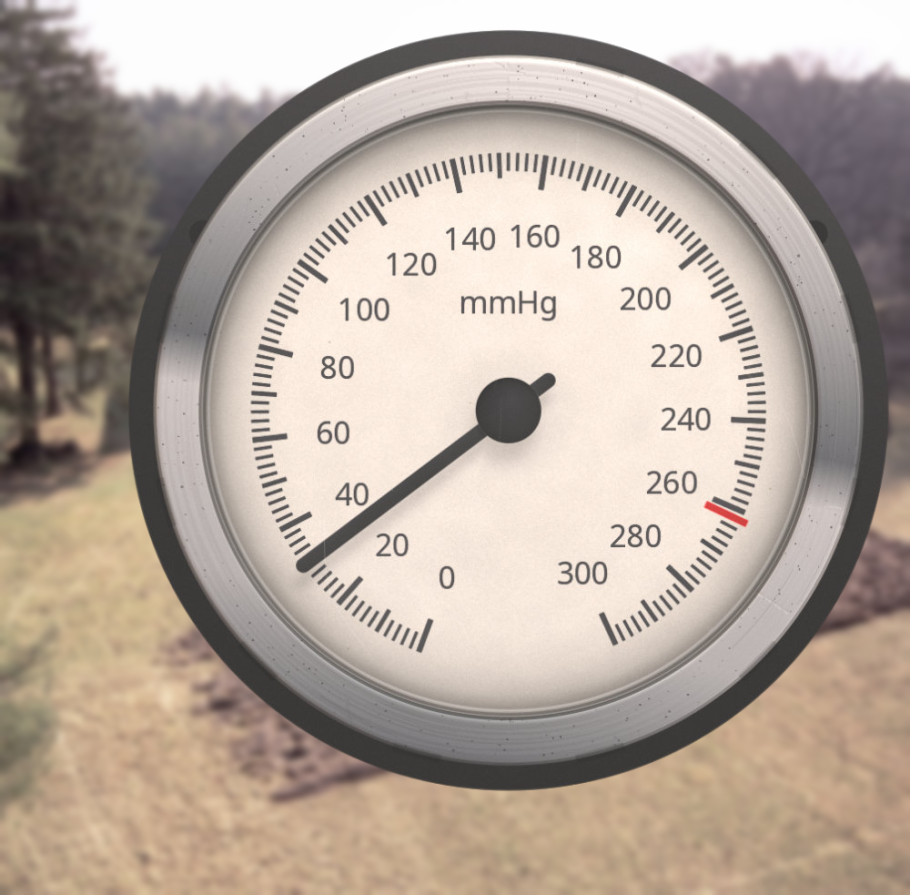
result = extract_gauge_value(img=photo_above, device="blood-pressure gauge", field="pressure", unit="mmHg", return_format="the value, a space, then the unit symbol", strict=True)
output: 31 mmHg
